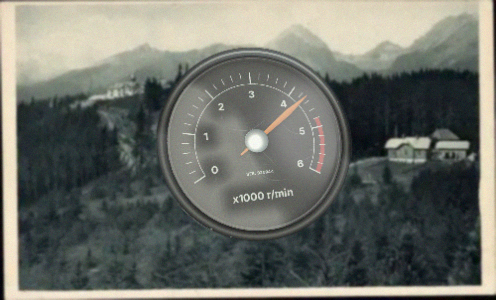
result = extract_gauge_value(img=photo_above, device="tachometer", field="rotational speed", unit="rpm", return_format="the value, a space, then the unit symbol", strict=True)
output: 4300 rpm
